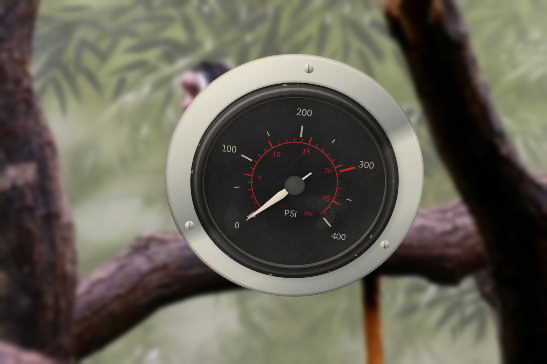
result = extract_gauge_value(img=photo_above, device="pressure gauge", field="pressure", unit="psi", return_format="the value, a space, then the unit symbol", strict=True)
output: 0 psi
